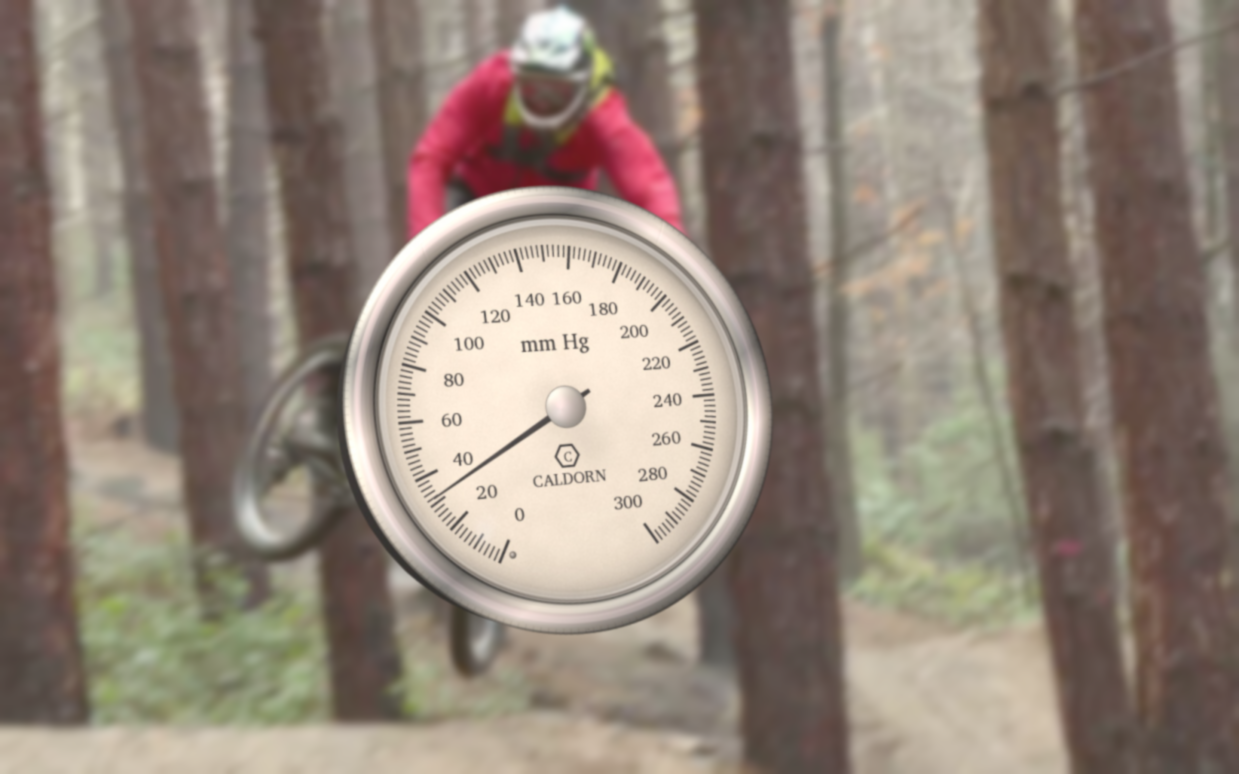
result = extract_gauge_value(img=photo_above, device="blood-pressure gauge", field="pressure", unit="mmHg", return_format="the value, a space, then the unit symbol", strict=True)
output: 32 mmHg
